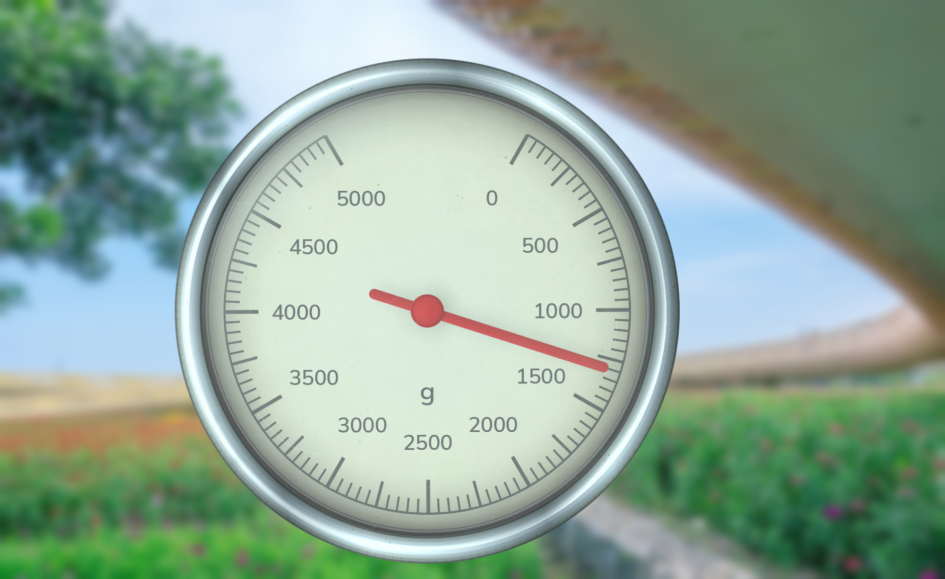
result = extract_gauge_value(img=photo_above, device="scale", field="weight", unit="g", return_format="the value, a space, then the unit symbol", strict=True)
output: 1300 g
